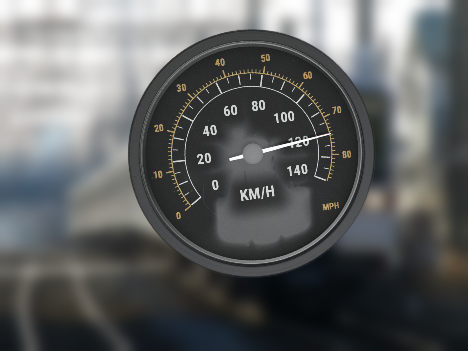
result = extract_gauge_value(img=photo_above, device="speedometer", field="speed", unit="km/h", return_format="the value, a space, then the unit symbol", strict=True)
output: 120 km/h
